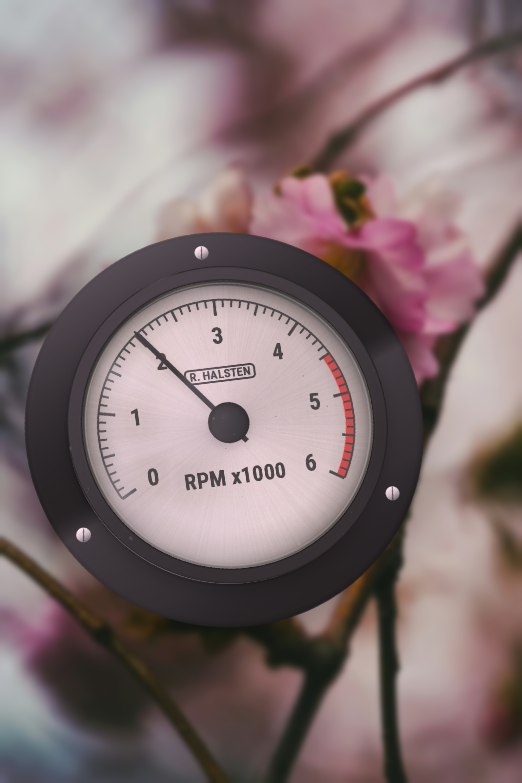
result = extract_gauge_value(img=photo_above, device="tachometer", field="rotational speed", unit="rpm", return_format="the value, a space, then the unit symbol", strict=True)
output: 2000 rpm
